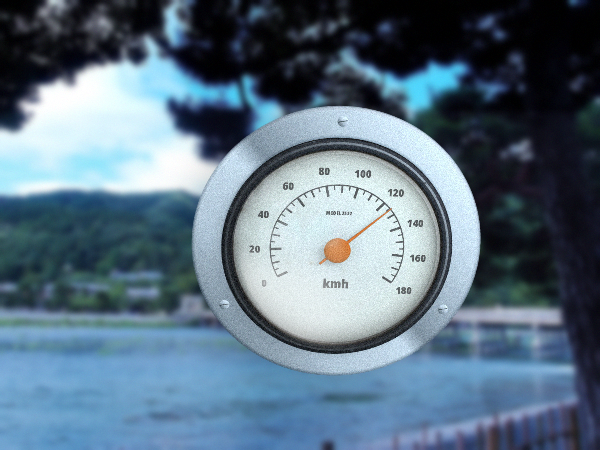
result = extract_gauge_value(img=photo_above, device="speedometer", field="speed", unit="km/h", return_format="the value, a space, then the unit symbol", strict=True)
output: 125 km/h
